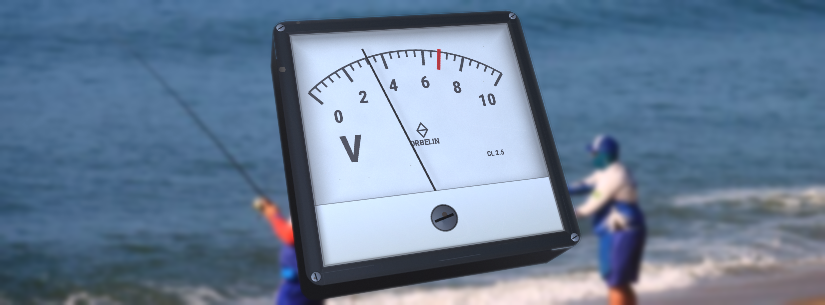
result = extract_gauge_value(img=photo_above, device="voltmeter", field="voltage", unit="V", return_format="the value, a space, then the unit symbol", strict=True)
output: 3.2 V
